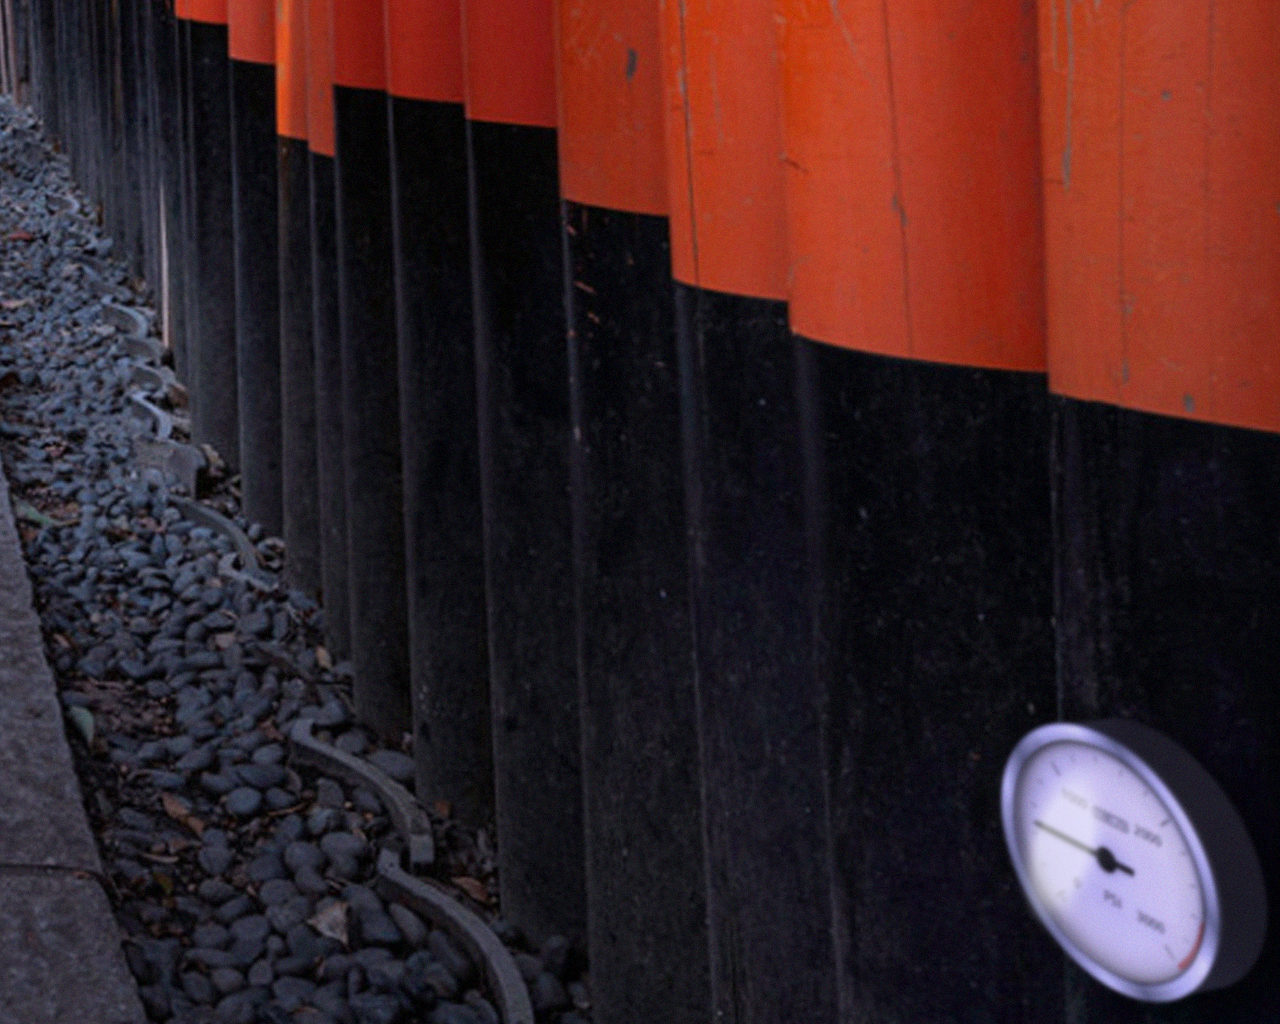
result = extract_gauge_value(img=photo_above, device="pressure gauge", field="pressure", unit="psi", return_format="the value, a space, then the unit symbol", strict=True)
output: 500 psi
